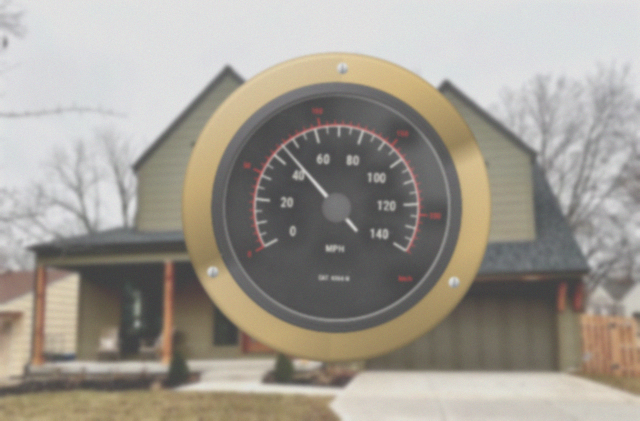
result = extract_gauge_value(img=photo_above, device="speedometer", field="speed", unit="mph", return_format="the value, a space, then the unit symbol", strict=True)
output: 45 mph
